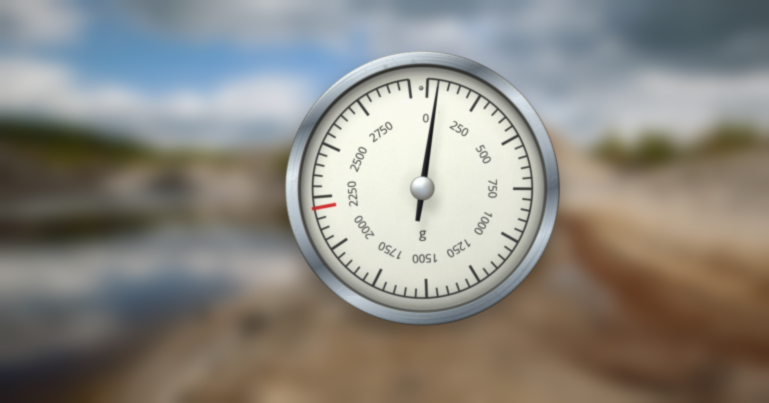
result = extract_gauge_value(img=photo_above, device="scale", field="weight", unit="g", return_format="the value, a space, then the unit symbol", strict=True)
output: 50 g
